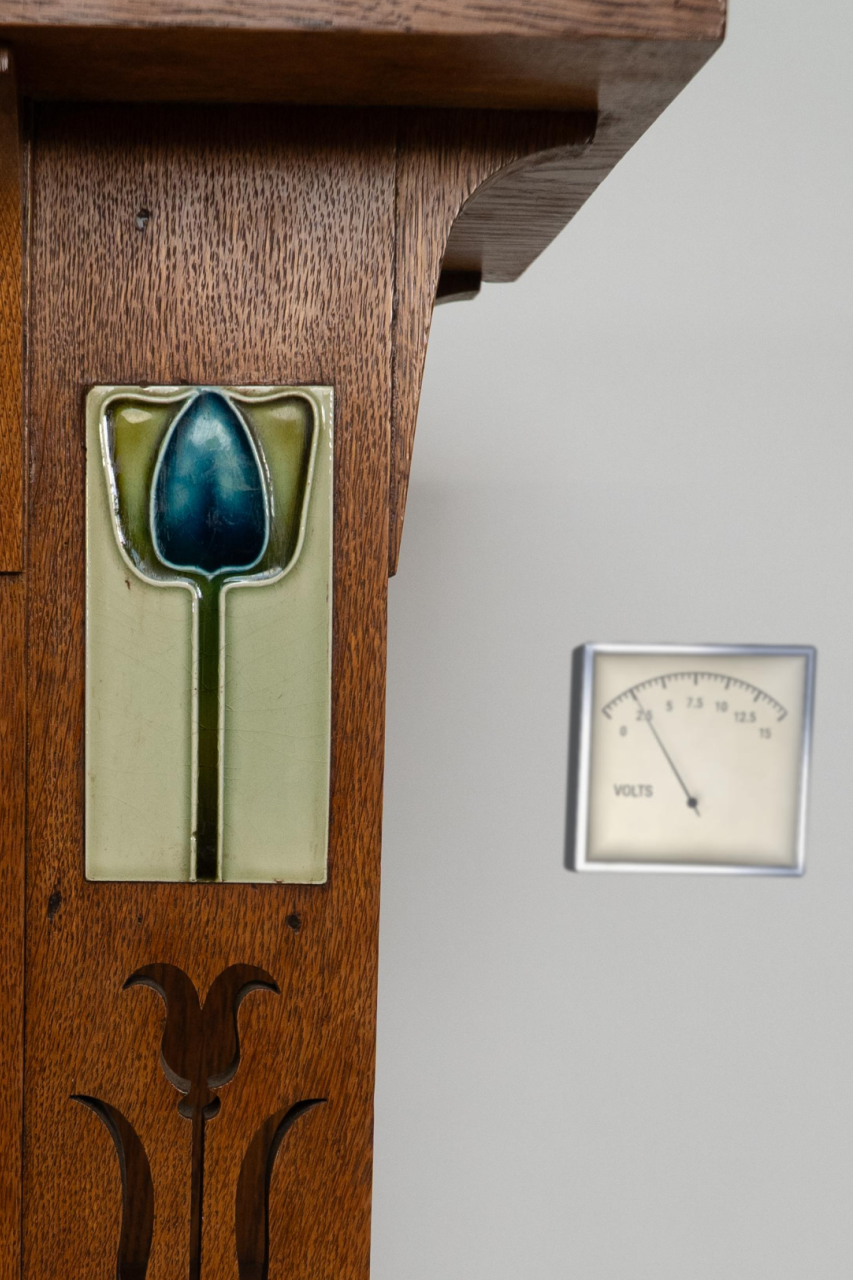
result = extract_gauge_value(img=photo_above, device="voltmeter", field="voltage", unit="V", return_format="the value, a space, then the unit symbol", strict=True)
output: 2.5 V
